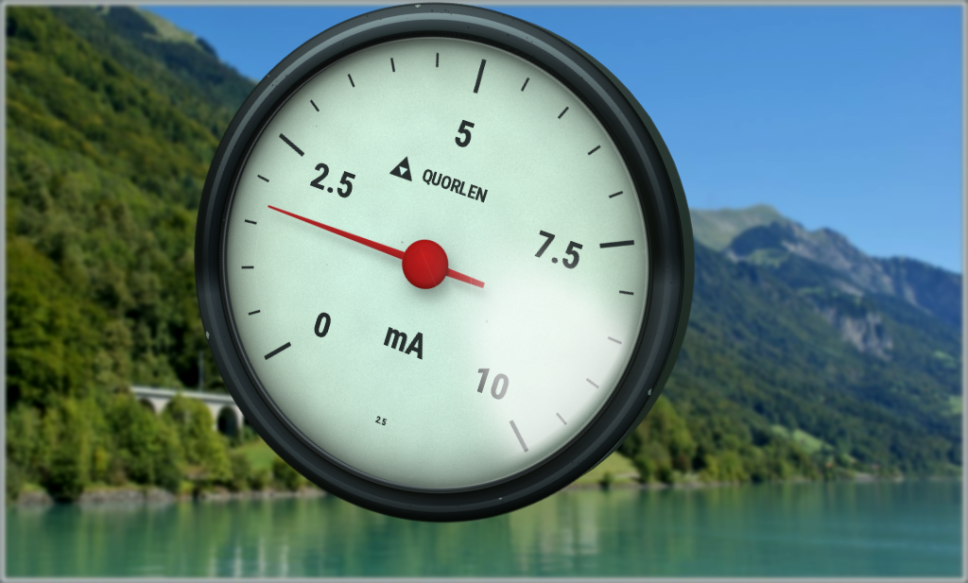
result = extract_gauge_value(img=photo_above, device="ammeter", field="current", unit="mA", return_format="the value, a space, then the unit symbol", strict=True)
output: 1.75 mA
